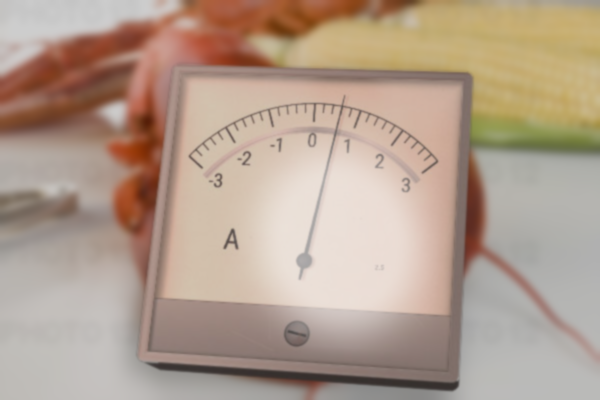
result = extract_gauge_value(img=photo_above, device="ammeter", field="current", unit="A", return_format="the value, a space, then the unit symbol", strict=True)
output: 0.6 A
